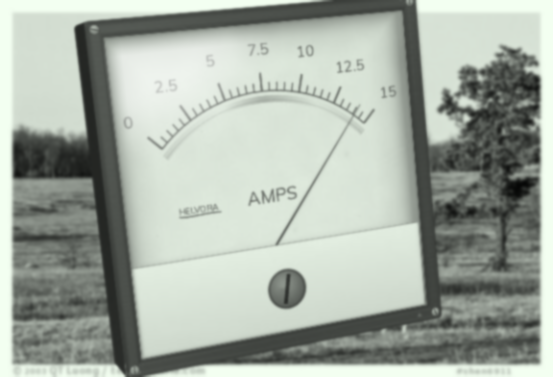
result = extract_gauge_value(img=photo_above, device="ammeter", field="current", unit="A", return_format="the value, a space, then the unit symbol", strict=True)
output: 14 A
